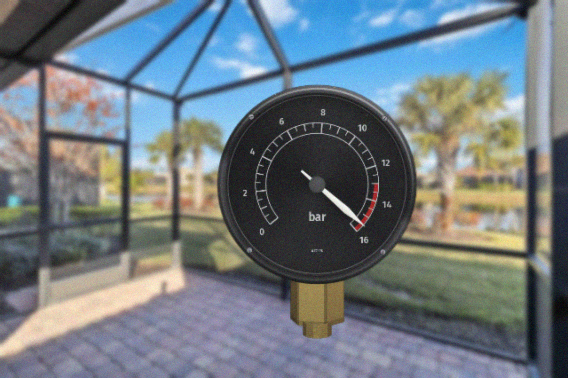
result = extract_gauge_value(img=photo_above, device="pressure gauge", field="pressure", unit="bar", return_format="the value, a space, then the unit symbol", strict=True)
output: 15.5 bar
